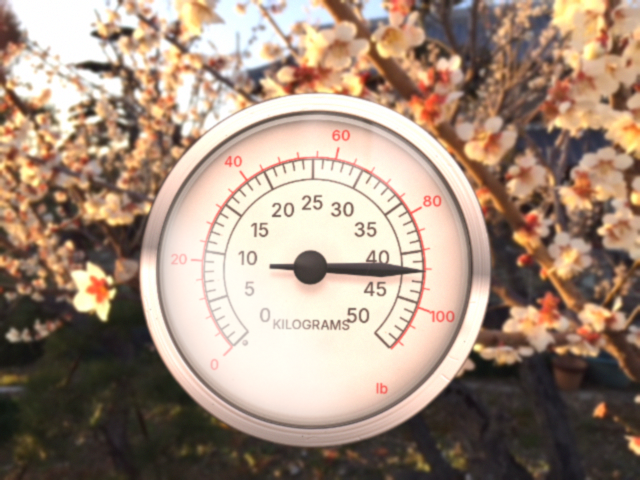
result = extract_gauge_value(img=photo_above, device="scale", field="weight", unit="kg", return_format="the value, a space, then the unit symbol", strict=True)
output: 42 kg
